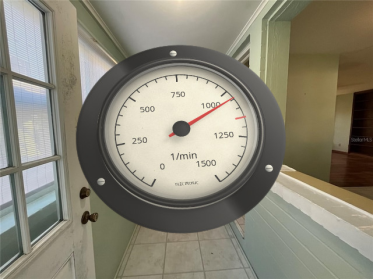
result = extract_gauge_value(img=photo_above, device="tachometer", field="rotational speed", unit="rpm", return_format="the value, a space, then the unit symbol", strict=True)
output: 1050 rpm
